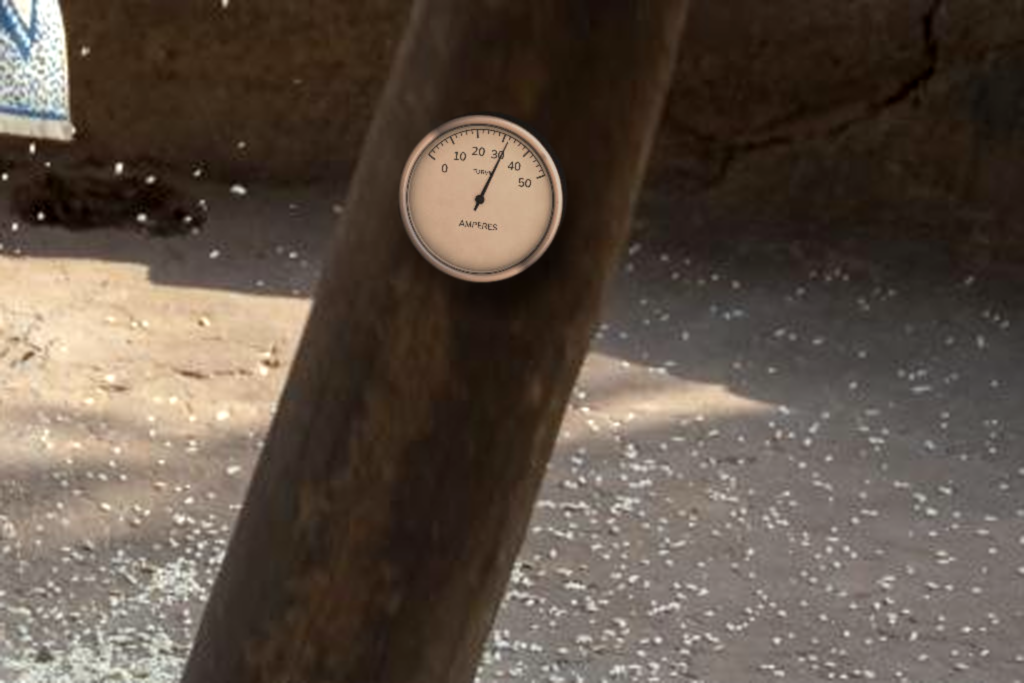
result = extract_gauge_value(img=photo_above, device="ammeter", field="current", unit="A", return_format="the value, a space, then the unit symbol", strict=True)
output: 32 A
